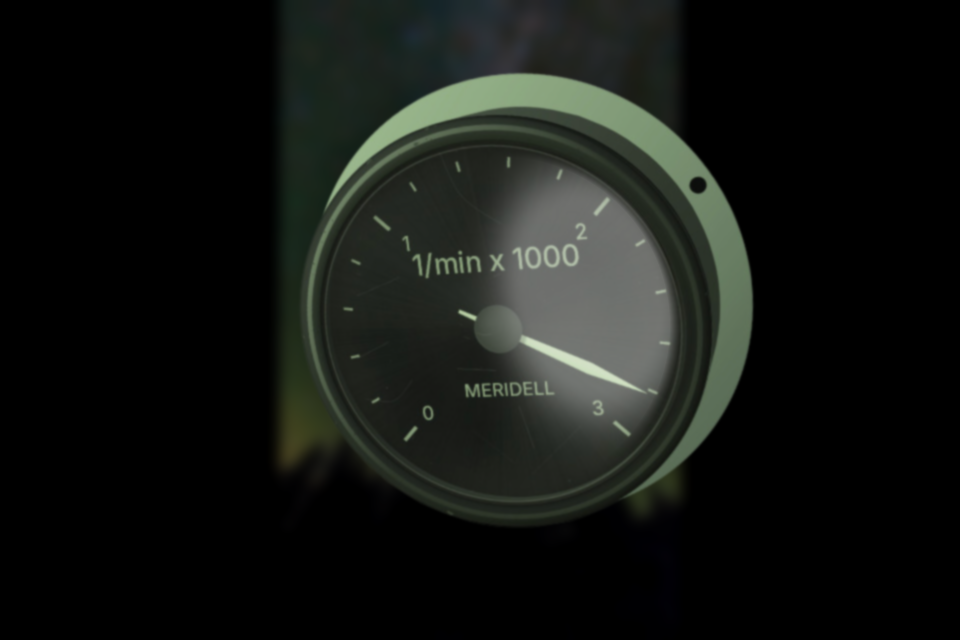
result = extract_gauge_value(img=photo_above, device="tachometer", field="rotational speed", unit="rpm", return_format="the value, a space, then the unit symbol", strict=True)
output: 2800 rpm
